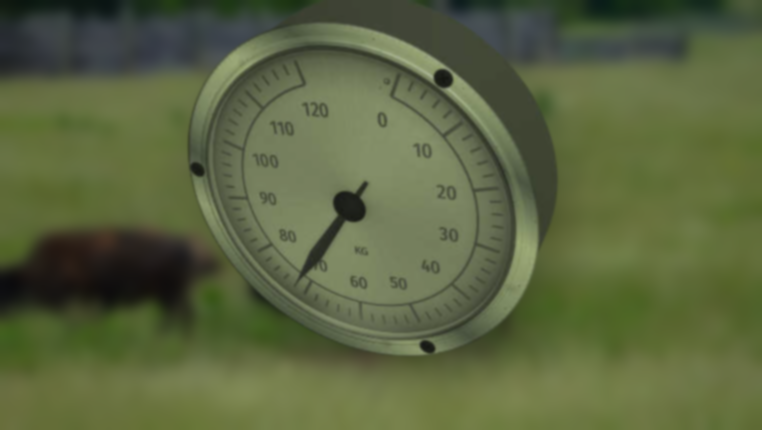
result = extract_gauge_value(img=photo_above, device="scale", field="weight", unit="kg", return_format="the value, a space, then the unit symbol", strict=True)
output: 72 kg
